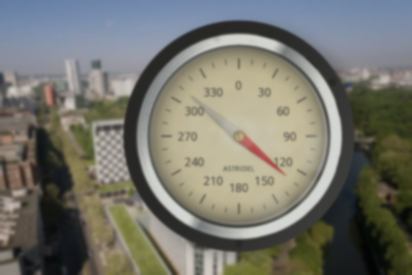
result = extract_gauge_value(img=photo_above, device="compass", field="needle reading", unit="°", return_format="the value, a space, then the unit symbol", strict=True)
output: 130 °
